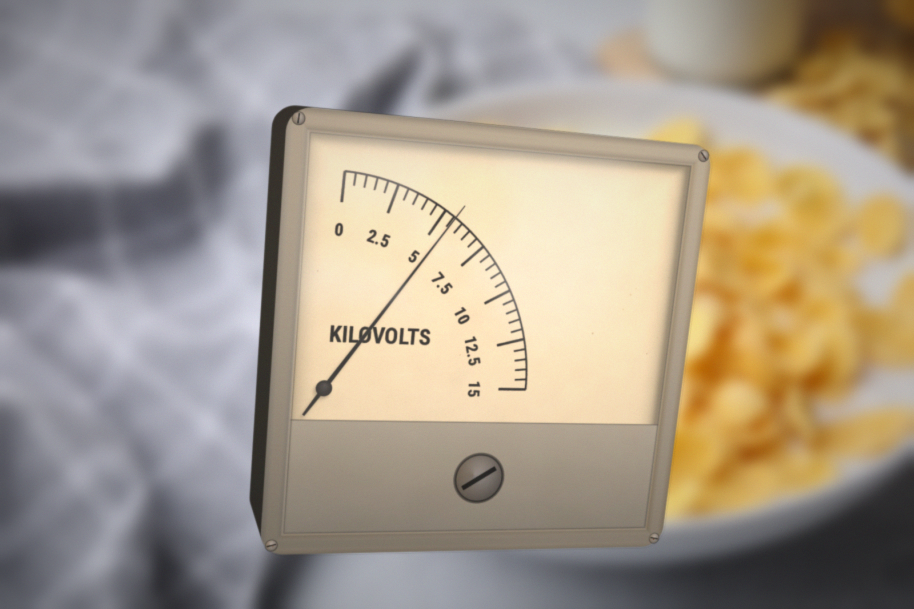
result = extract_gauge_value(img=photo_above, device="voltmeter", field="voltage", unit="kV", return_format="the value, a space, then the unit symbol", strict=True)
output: 5.5 kV
